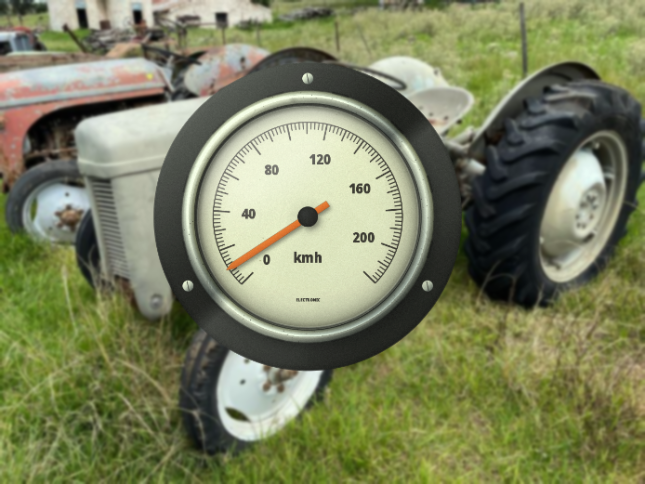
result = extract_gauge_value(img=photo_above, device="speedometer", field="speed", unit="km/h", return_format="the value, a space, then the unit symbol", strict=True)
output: 10 km/h
